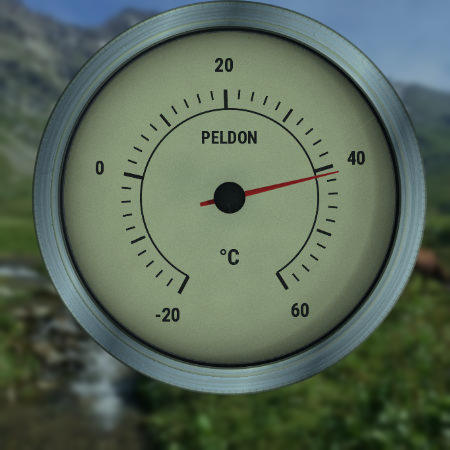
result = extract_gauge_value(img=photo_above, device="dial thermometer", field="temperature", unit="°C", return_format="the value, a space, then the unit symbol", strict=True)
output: 41 °C
